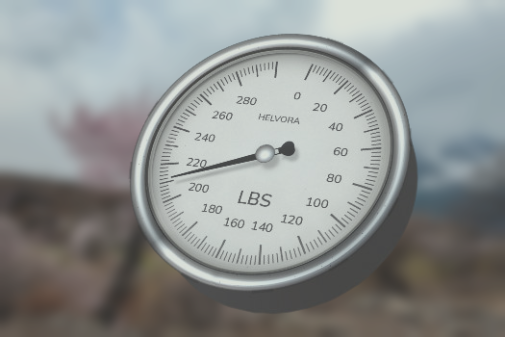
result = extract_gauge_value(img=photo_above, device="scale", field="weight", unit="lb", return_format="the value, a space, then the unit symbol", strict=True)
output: 210 lb
